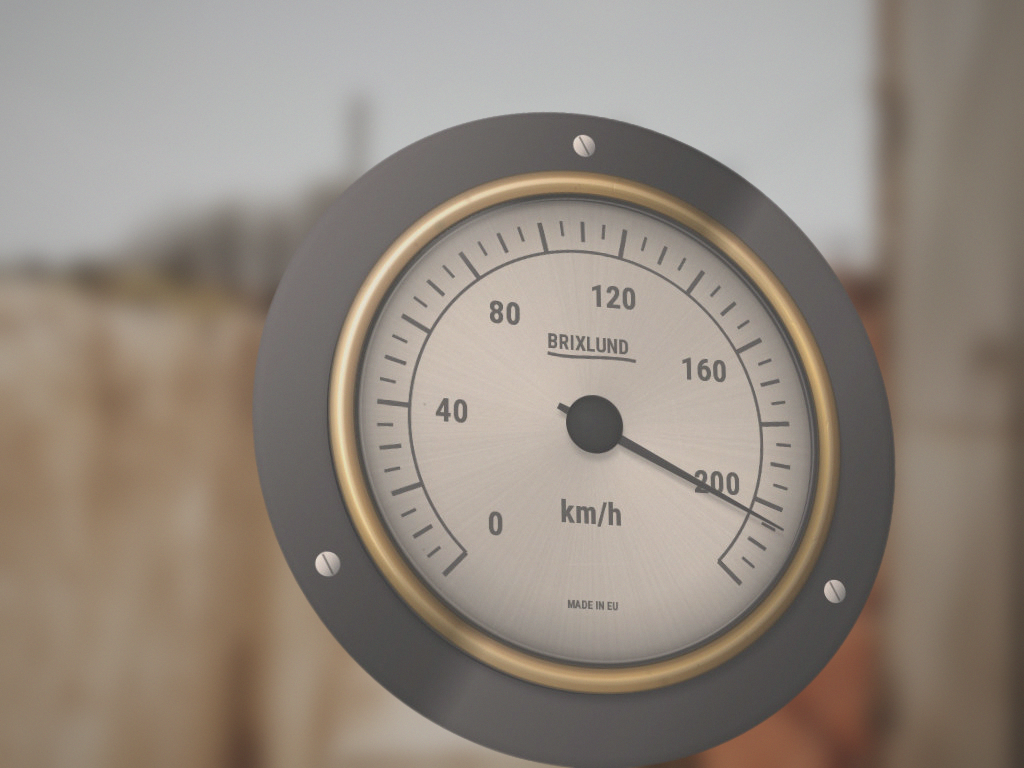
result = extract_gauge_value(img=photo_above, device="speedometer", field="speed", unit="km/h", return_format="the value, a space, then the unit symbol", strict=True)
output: 205 km/h
